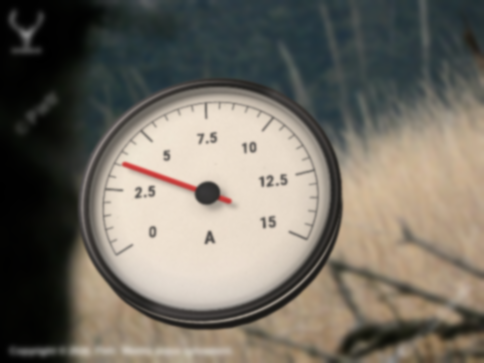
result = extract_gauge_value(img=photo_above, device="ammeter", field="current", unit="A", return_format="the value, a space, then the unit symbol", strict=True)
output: 3.5 A
